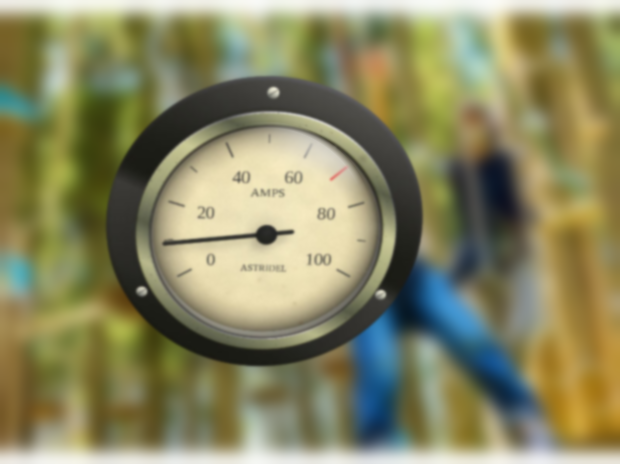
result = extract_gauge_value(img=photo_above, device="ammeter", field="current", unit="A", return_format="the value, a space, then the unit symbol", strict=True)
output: 10 A
